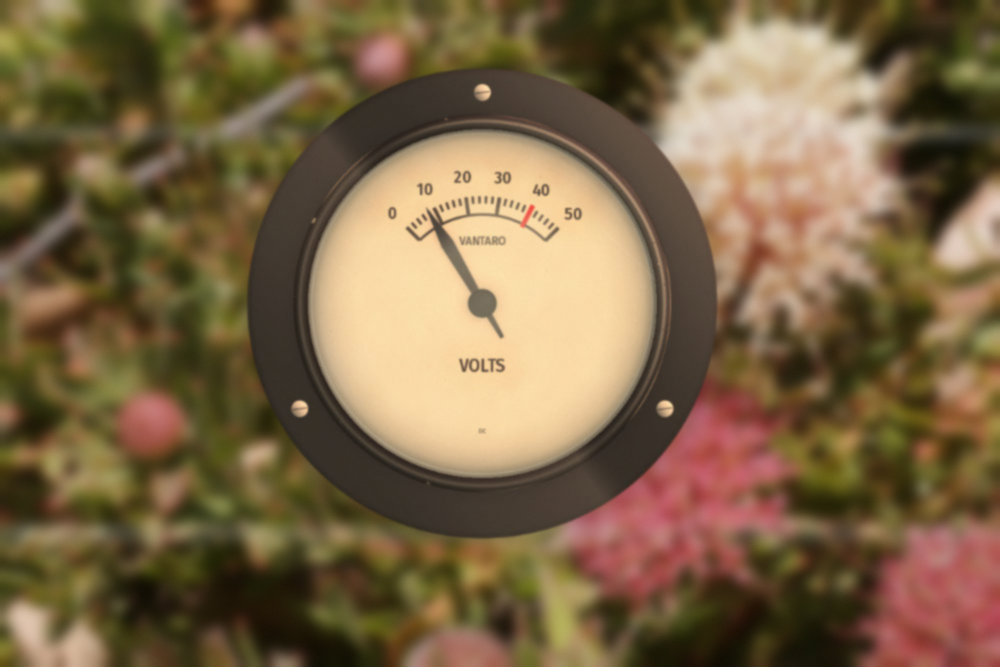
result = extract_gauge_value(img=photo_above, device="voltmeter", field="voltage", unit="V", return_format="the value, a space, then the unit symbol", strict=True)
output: 8 V
